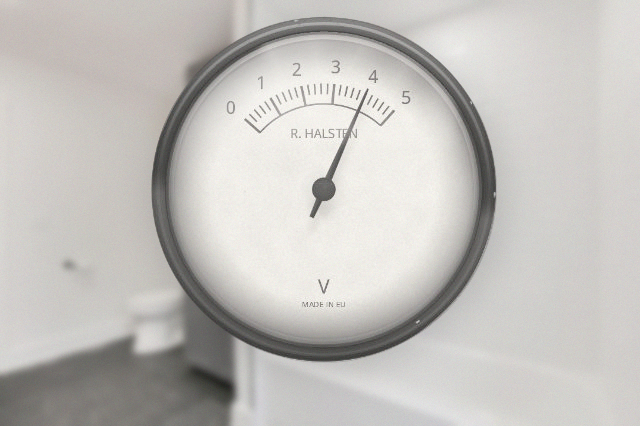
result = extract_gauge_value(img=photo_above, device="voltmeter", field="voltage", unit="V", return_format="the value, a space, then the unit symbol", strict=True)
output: 4 V
